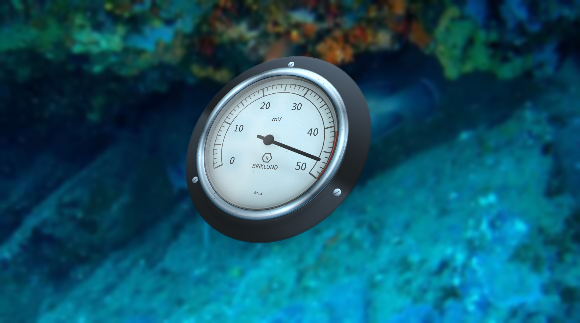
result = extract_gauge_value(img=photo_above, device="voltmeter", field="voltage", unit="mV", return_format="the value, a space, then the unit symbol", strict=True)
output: 47 mV
